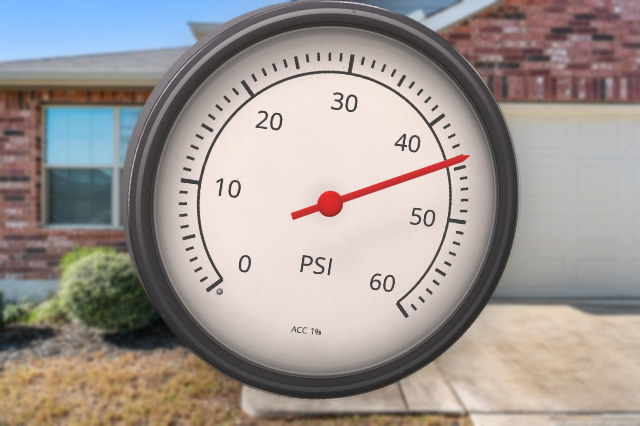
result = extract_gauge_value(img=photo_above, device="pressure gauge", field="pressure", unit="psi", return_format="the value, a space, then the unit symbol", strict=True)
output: 44 psi
